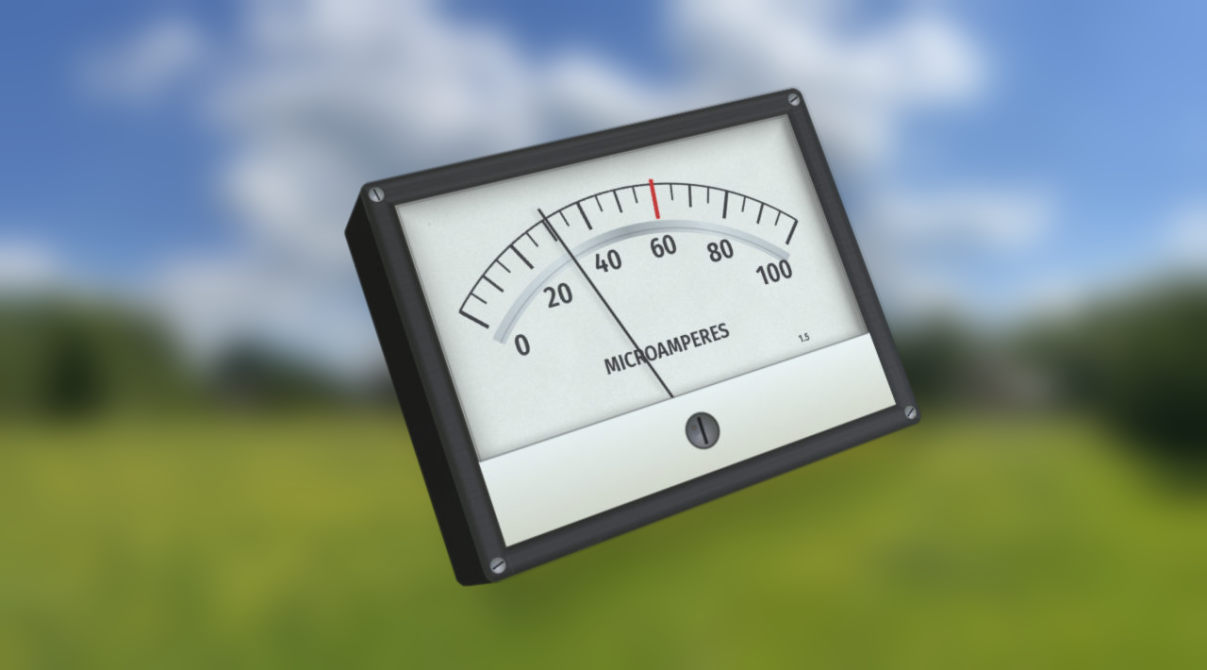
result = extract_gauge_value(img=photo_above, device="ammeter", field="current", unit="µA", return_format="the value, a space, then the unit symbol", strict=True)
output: 30 µA
